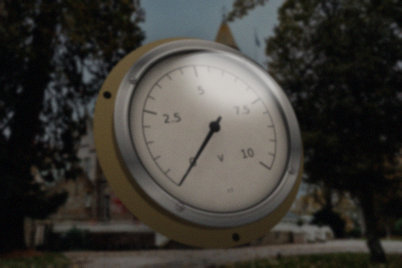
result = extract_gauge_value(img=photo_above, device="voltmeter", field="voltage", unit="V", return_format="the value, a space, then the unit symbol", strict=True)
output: 0 V
